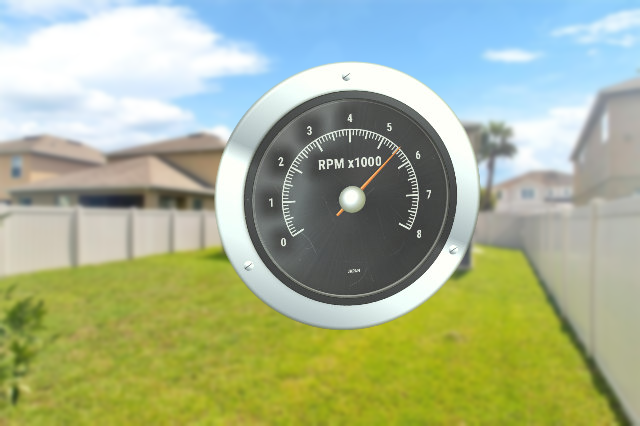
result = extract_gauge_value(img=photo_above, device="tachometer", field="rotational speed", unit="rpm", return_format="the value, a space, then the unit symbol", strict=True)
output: 5500 rpm
